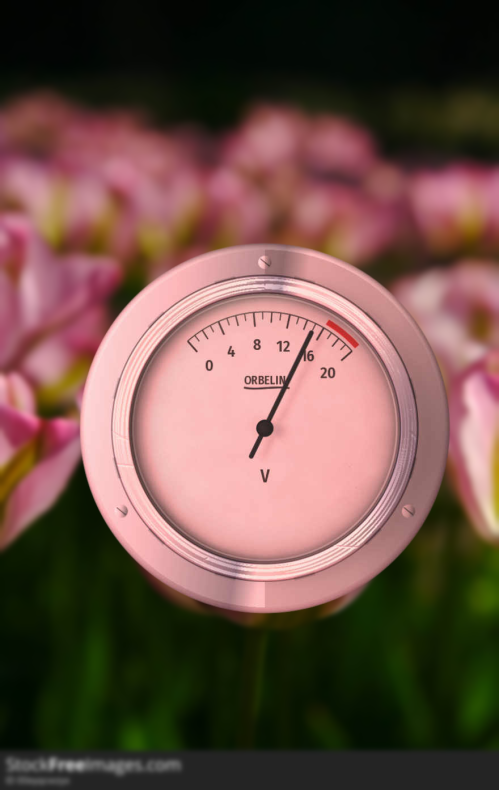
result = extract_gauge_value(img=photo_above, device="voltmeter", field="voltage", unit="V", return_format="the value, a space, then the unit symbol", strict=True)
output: 15 V
